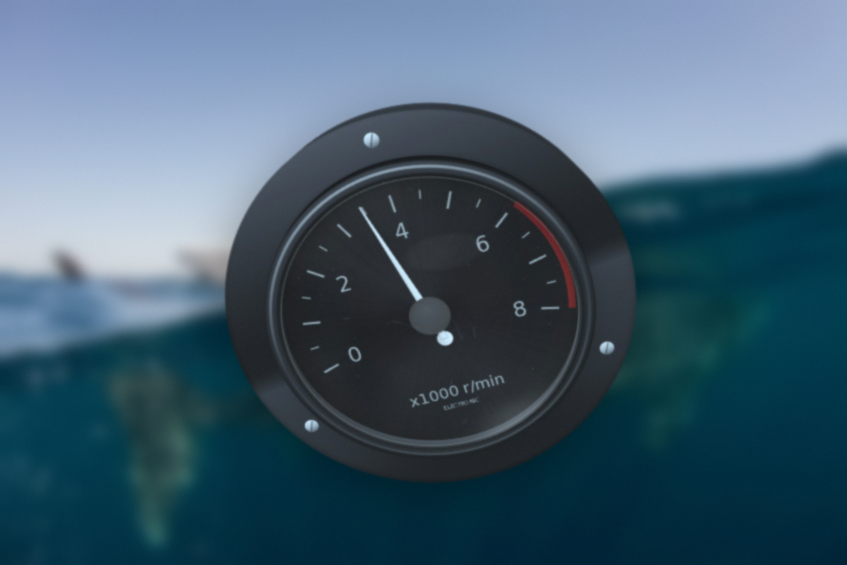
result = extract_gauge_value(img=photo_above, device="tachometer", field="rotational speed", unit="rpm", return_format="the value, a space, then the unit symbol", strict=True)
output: 3500 rpm
